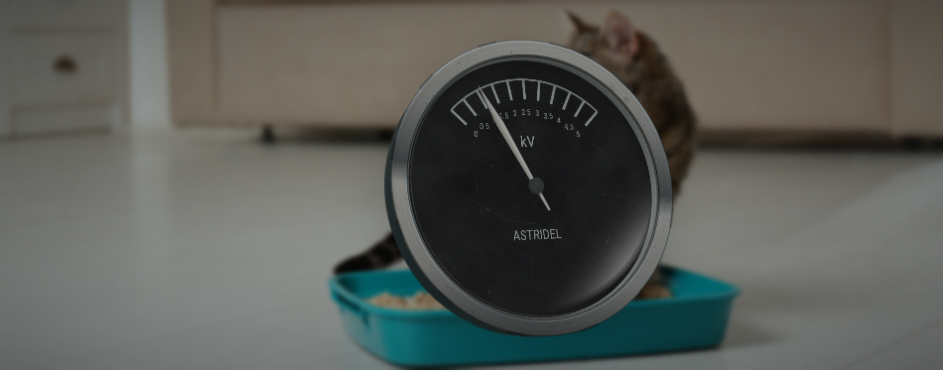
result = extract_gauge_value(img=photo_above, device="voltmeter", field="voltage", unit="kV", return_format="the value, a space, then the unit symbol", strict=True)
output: 1 kV
